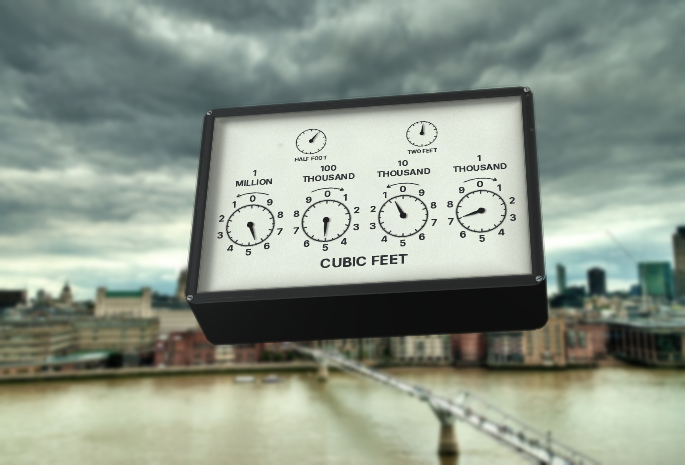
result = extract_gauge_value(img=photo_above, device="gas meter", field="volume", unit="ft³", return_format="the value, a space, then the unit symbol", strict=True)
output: 550700 ft³
